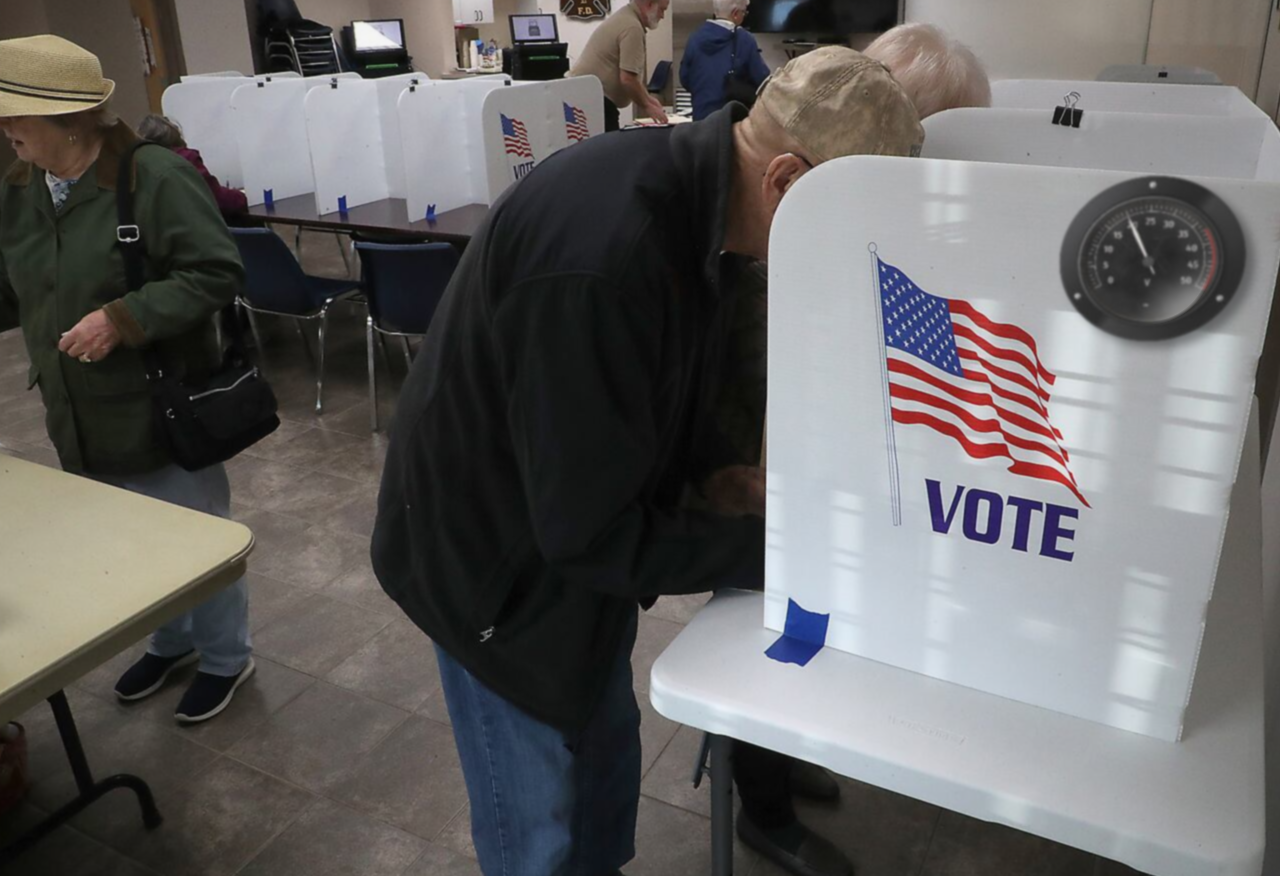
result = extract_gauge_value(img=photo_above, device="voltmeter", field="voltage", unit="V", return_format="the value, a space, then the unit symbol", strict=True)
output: 20 V
